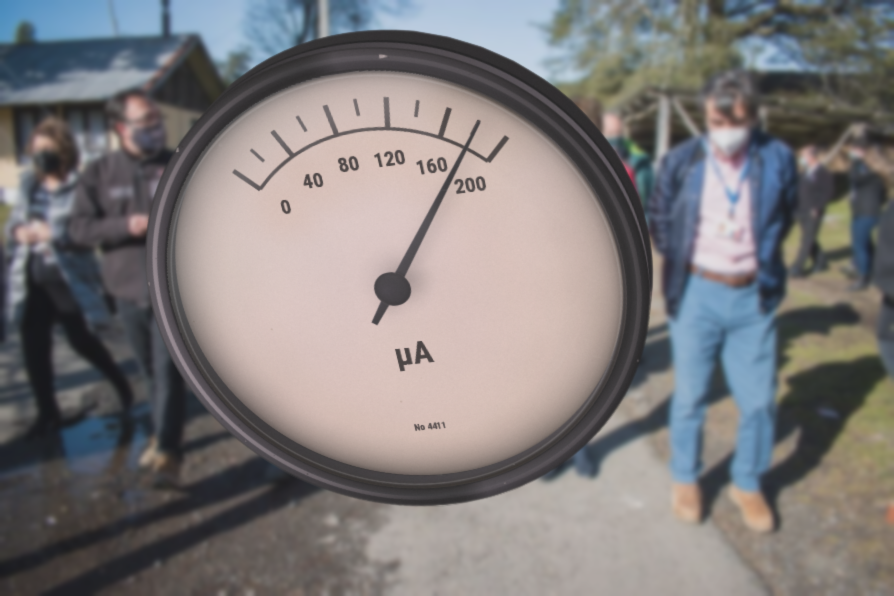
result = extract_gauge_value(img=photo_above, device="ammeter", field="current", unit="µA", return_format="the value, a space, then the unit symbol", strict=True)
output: 180 µA
